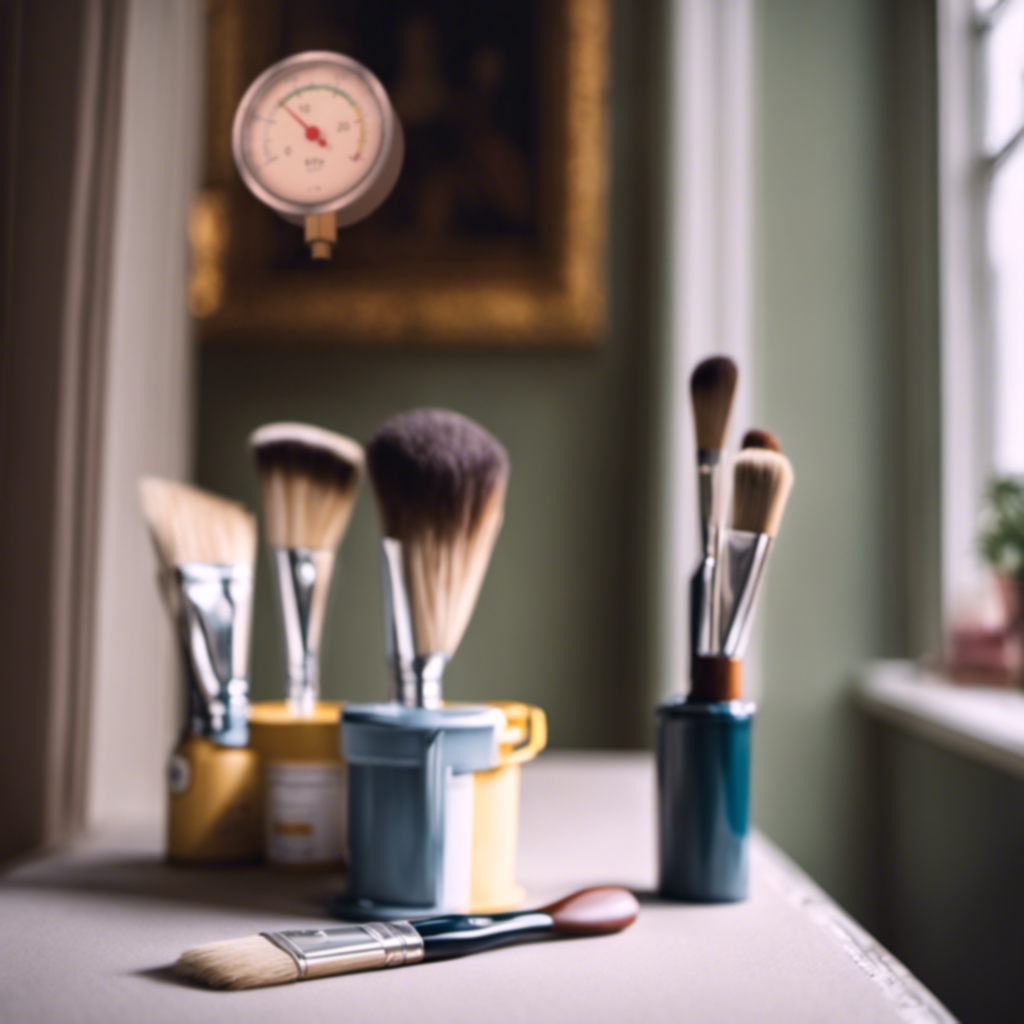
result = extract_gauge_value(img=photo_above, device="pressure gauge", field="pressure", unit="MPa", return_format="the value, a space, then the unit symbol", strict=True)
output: 7.5 MPa
